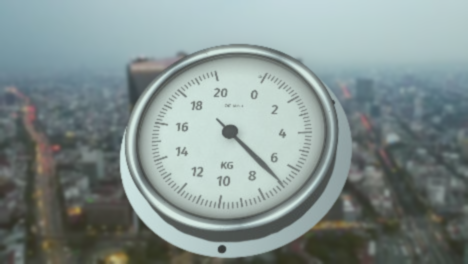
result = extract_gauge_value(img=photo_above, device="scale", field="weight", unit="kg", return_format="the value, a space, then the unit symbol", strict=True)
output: 7 kg
